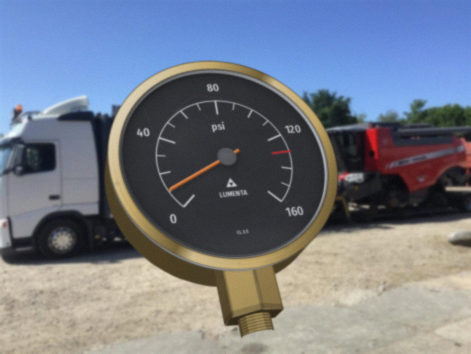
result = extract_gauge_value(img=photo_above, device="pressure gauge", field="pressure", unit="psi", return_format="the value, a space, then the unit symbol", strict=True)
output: 10 psi
